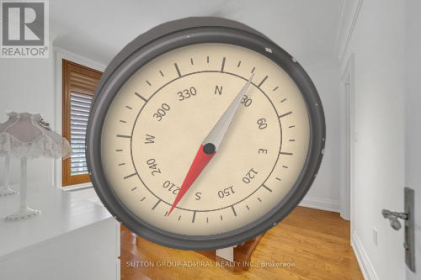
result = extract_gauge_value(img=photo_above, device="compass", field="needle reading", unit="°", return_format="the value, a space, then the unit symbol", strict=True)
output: 200 °
